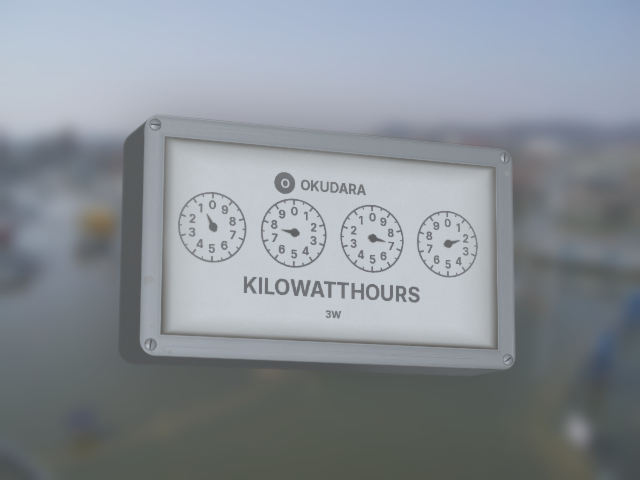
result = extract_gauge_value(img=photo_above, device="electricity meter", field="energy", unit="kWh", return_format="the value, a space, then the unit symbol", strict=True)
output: 772 kWh
